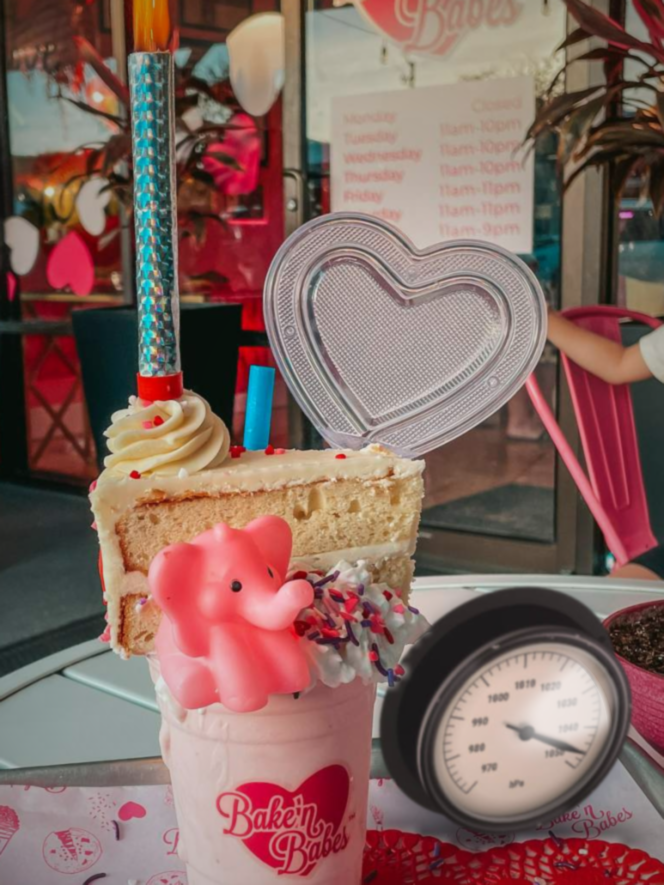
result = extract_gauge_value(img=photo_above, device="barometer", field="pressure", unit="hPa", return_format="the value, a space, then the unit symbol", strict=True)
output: 1046 hPa
